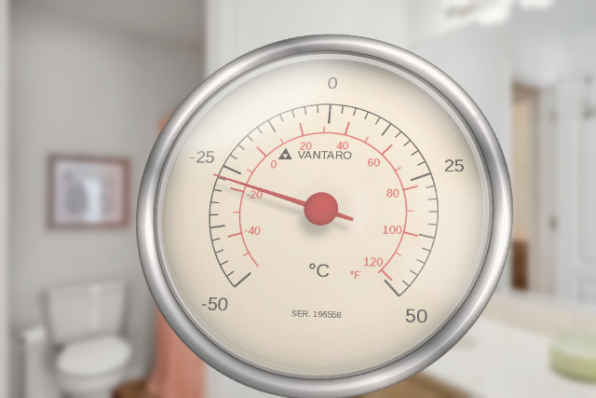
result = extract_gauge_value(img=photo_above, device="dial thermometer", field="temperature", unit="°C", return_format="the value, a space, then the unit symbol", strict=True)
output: -27.5 °C
